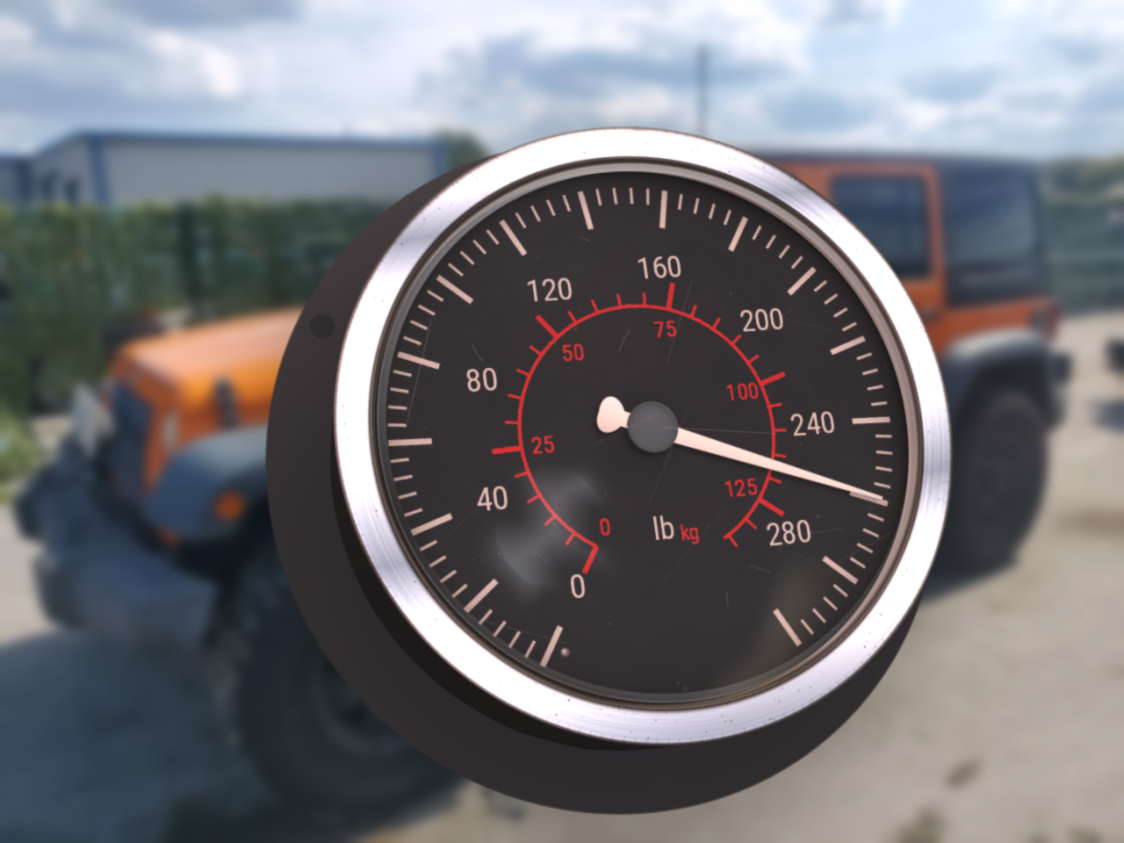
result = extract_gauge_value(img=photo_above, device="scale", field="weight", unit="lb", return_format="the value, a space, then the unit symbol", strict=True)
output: 260 lb
